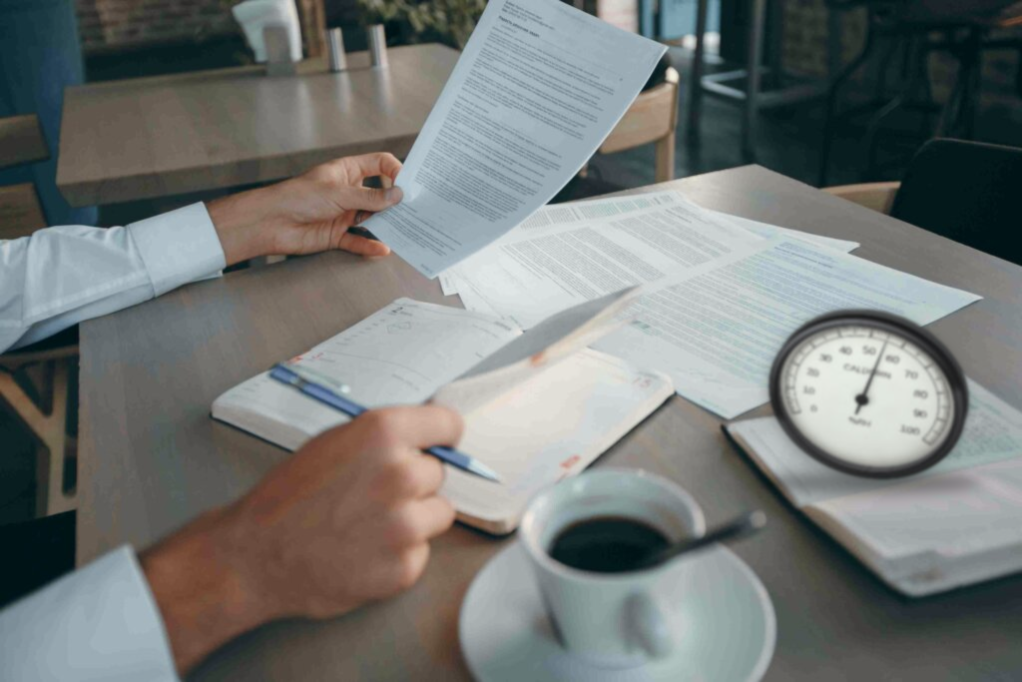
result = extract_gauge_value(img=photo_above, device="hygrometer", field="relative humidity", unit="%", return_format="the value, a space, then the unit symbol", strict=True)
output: 55 %
